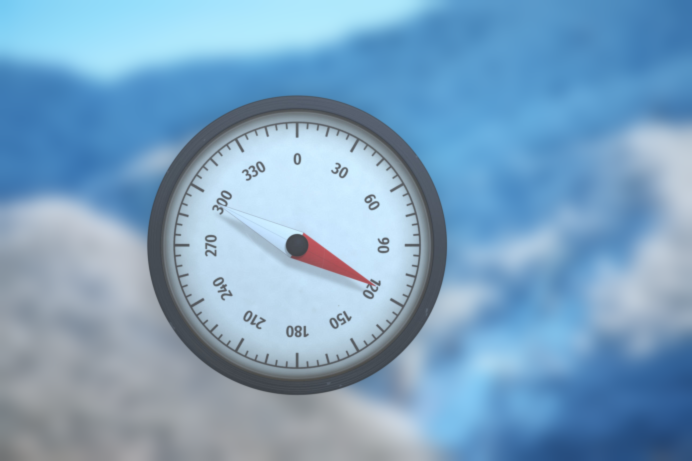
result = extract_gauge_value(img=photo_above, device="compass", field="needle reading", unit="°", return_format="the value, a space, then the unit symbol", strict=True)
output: 117.5 °
